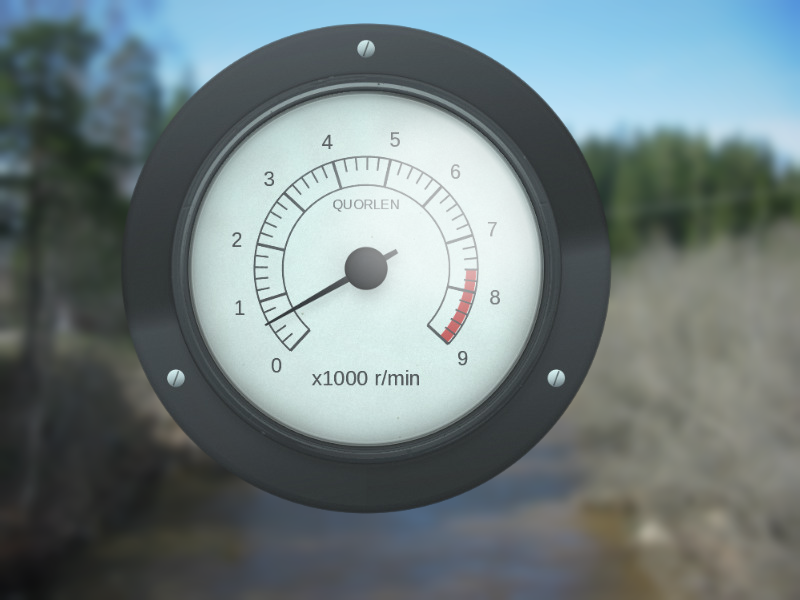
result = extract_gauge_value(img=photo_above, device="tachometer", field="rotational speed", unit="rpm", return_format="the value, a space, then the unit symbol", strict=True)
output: 600 rpm
